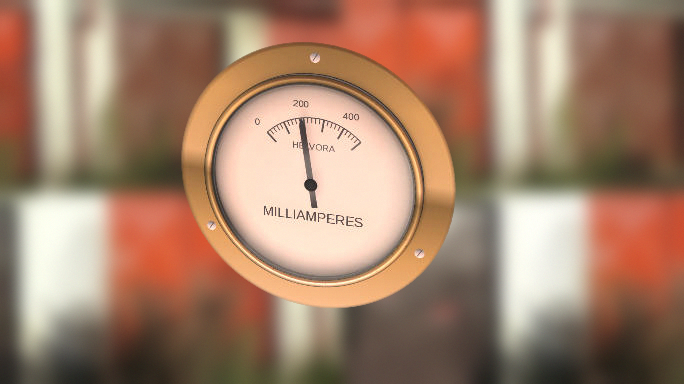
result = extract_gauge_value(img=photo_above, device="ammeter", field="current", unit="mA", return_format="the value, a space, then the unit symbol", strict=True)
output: 200 mA
